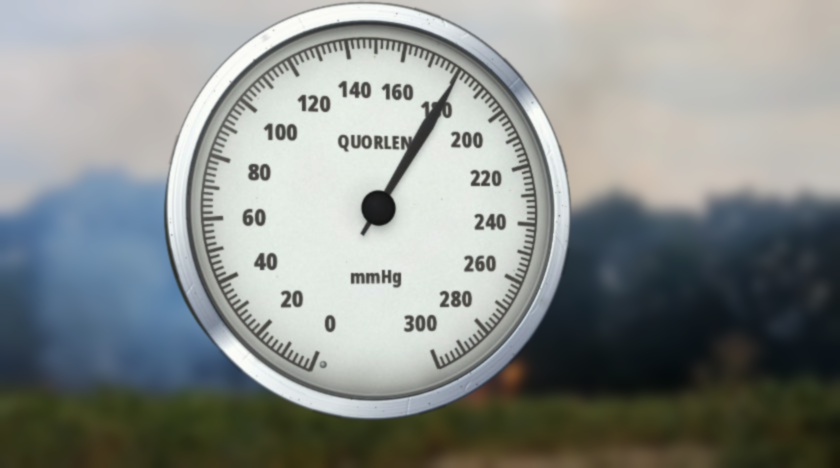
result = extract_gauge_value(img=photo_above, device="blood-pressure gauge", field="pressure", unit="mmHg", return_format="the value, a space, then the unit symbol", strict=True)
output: 180 mmHg
